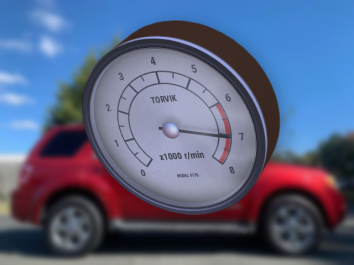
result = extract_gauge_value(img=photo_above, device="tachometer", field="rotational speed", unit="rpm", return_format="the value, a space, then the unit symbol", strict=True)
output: 7000 rpm
